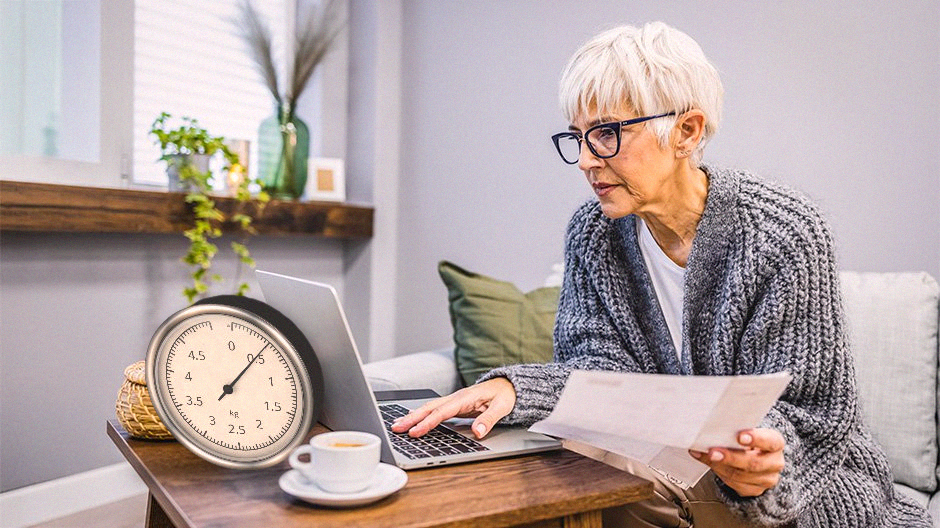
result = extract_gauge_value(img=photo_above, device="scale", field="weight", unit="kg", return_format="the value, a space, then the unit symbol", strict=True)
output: 0.5 kg
